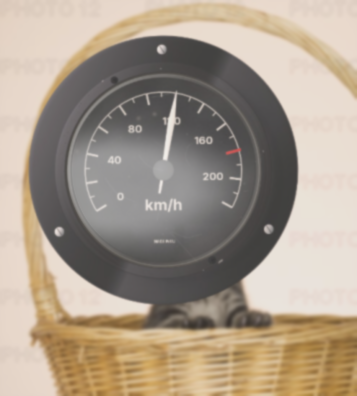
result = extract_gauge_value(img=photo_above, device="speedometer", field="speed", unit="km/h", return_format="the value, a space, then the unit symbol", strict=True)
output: 120 km/h
